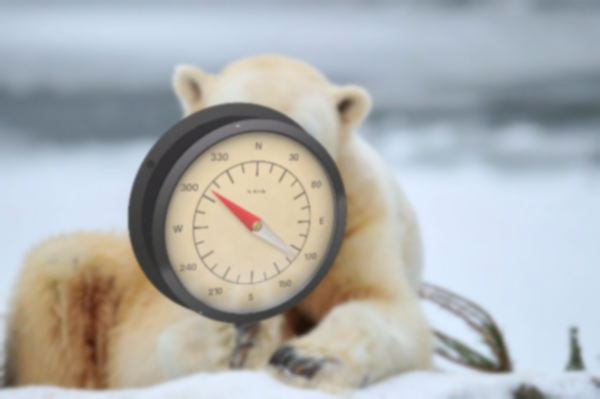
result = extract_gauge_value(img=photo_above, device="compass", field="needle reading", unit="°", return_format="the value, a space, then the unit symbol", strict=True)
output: 307.5 °
